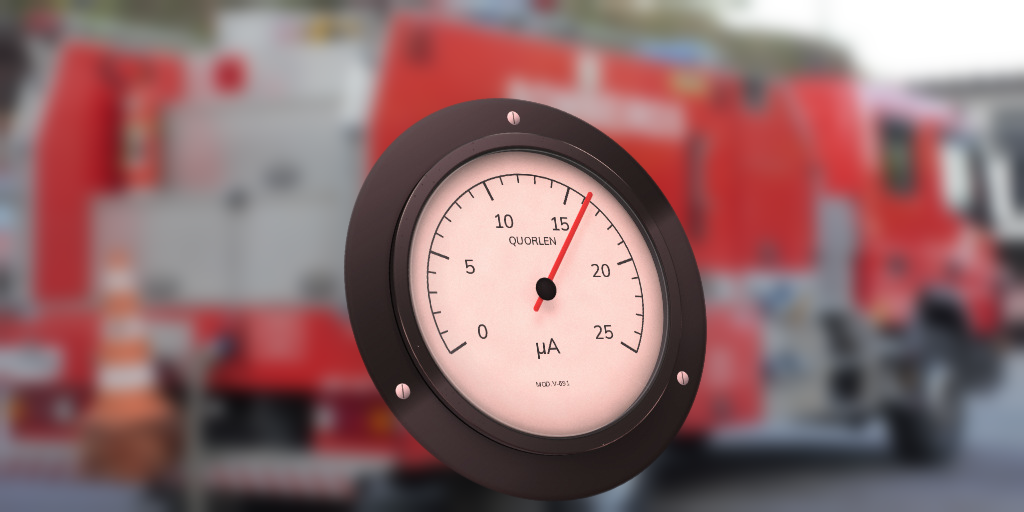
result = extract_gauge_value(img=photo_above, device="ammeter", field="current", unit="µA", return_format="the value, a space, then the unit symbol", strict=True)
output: 16 µA
